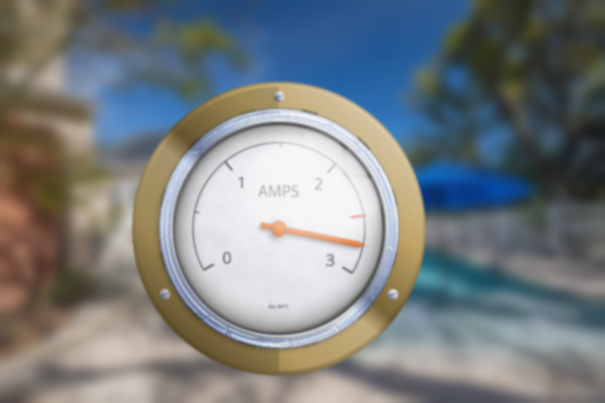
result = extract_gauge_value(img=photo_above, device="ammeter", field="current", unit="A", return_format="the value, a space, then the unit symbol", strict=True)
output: 2.75 A
